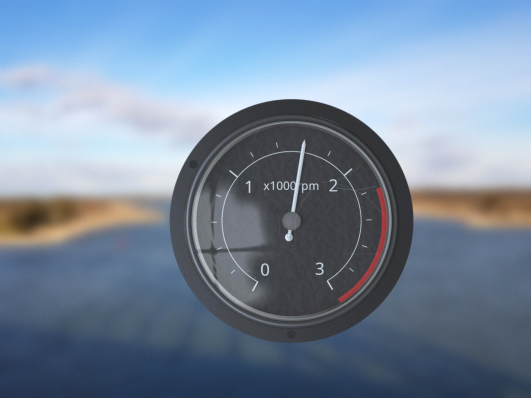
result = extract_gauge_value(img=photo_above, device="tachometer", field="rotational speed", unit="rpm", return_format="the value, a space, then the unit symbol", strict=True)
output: 1600 rpm
